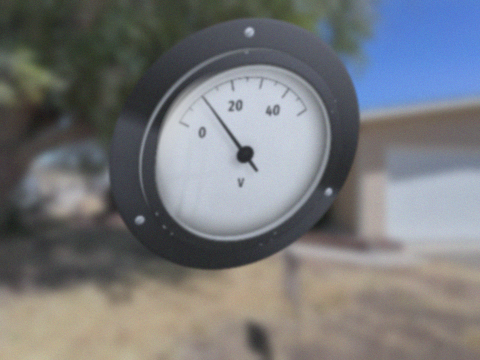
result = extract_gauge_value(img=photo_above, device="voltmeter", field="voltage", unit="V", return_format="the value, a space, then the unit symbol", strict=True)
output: 10 V
